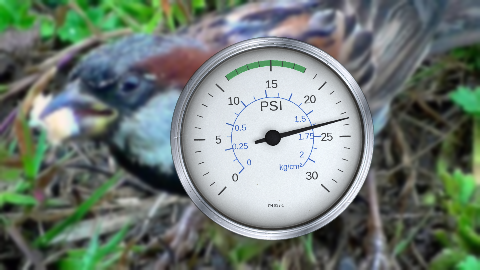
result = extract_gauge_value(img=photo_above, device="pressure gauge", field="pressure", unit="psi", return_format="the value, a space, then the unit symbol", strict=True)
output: 23.5 psi
